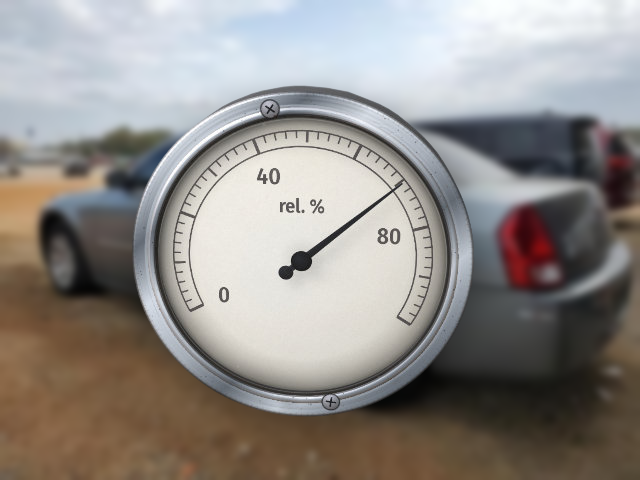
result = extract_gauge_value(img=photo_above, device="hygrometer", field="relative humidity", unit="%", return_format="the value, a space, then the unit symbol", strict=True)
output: 70 %
